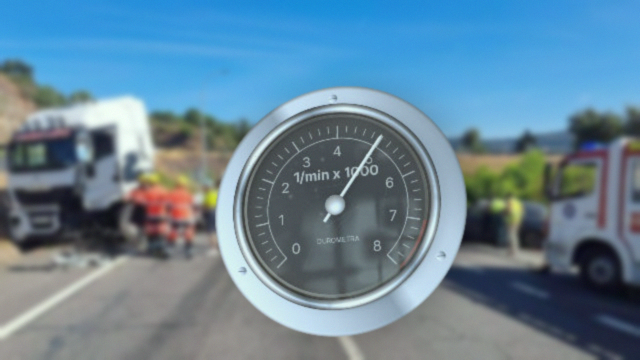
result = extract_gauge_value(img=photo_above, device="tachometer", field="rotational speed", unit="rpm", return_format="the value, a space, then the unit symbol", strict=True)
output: 5000 rpm
